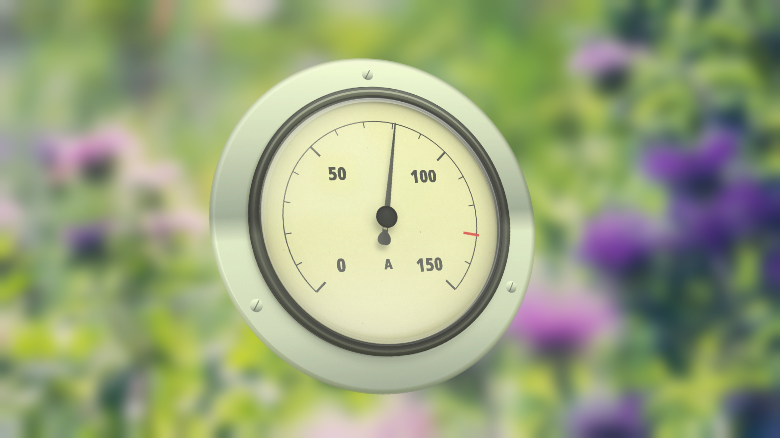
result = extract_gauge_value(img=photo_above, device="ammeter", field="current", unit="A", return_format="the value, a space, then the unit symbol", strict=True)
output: 80 A
